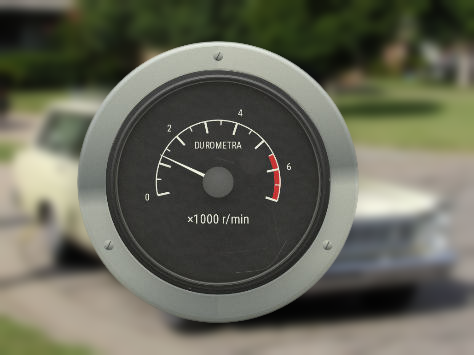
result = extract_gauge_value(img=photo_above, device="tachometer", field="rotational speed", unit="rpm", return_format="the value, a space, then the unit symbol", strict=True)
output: 1250 rpm
